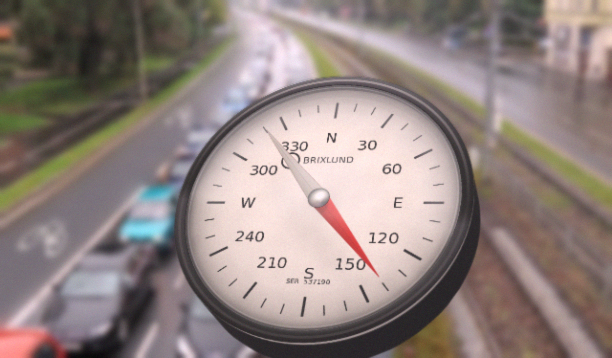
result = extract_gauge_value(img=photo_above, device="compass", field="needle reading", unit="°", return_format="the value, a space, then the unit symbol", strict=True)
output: 140 °
